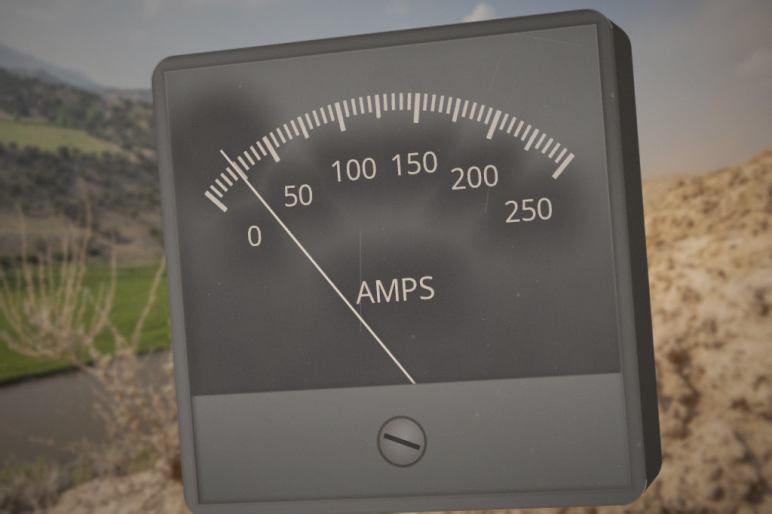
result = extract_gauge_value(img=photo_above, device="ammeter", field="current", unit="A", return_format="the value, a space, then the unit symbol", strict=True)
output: 25 A
